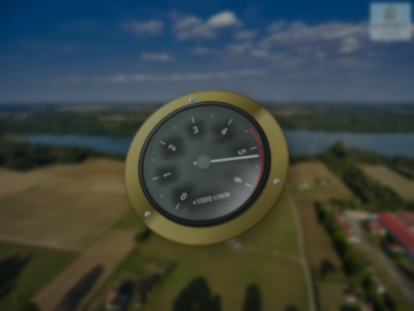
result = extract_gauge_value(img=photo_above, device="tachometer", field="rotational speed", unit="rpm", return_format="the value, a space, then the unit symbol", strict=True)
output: 5250 rpm
